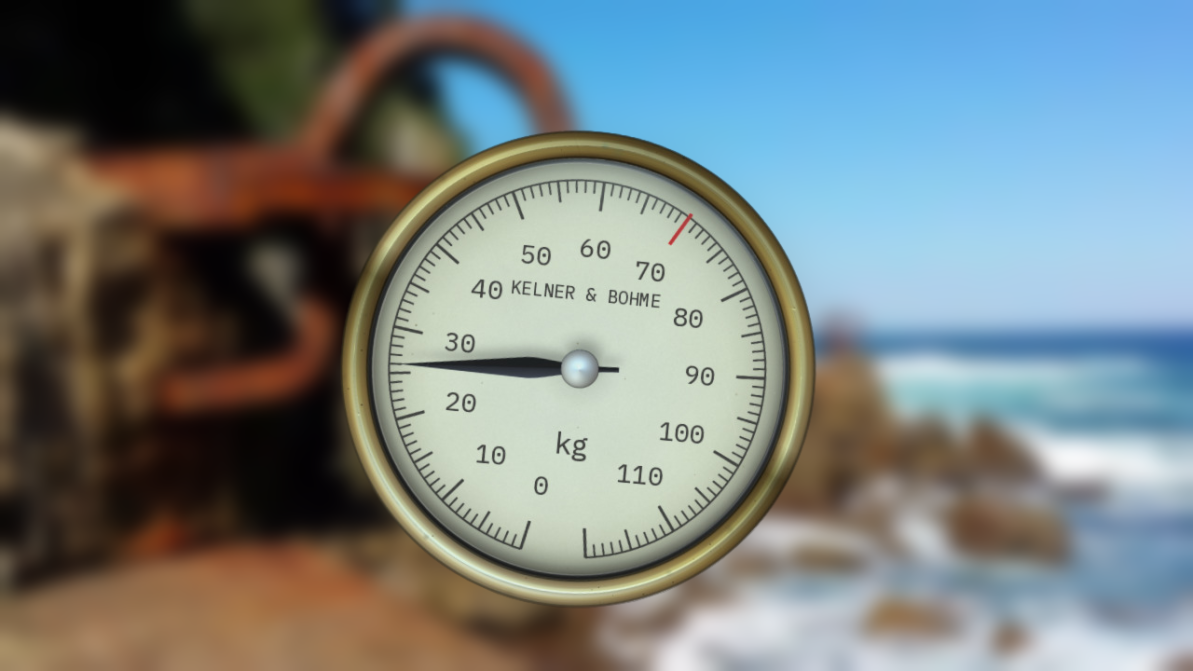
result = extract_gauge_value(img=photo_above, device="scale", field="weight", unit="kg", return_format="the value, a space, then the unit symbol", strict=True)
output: 26 kg
